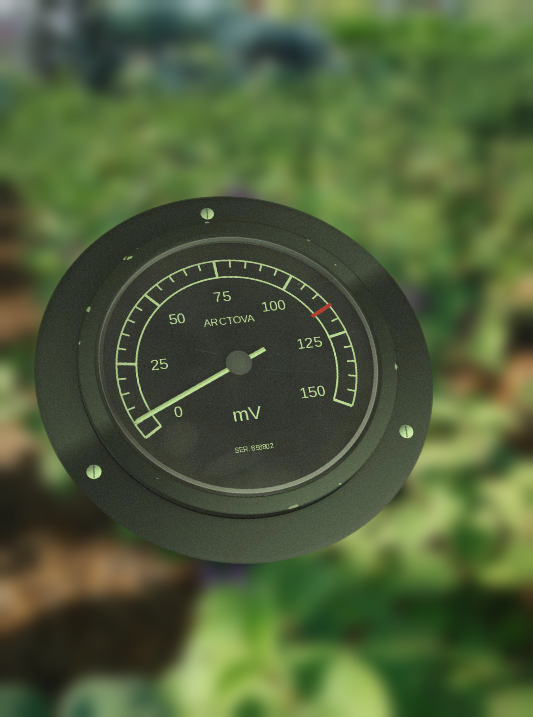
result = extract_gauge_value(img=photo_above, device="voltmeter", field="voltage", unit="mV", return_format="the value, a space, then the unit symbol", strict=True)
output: 5 mV
